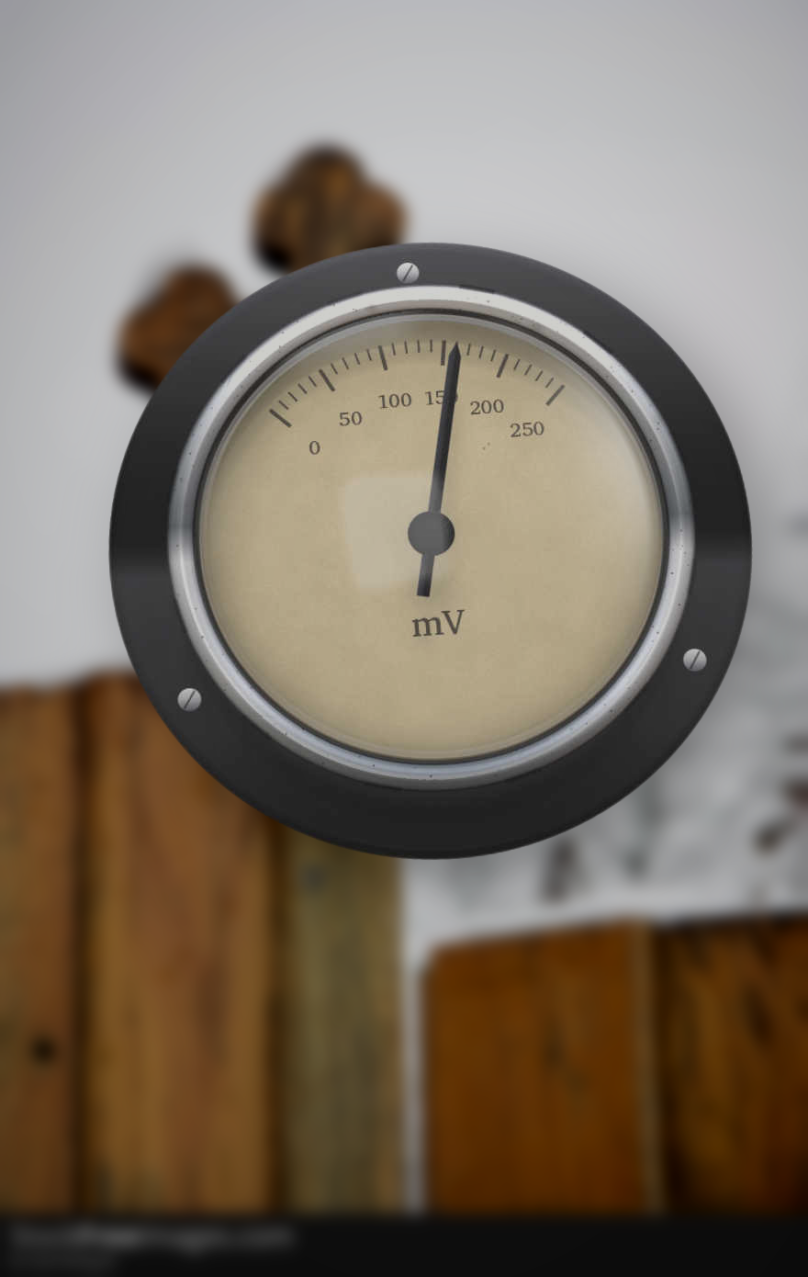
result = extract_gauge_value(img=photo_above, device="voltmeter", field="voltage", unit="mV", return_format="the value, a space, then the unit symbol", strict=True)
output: 160 mV
